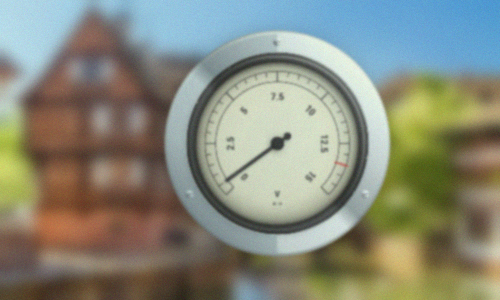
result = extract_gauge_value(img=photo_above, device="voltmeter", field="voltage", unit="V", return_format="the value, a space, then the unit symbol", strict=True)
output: 0.5 V
